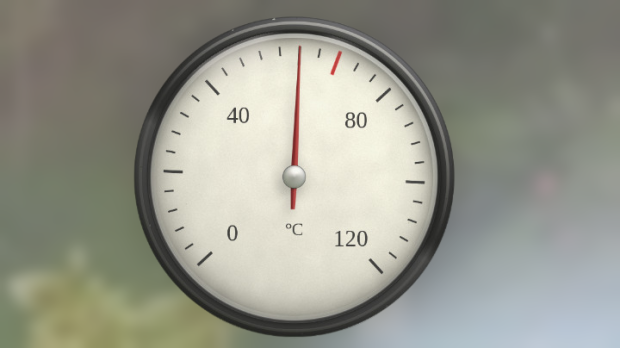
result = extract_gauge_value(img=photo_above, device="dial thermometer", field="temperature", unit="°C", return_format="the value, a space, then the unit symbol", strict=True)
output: 60 °C
